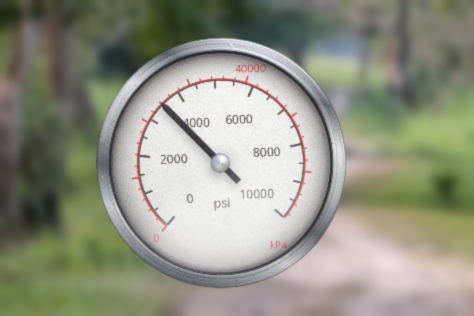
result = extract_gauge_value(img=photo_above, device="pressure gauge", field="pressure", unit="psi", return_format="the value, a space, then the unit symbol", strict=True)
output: 3500 psi
